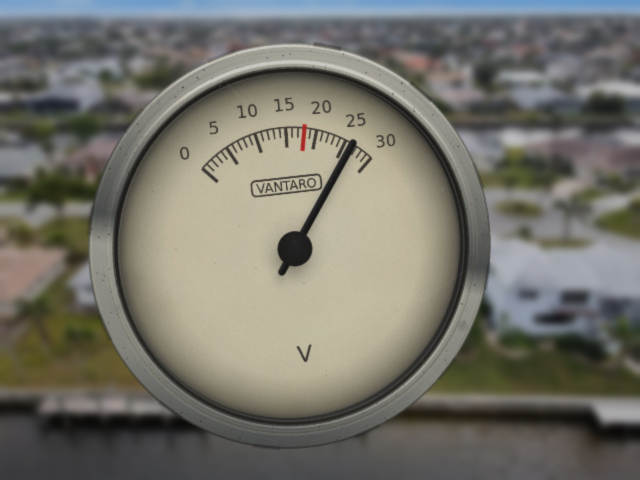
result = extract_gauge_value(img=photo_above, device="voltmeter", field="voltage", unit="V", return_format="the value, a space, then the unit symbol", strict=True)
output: 26 V
